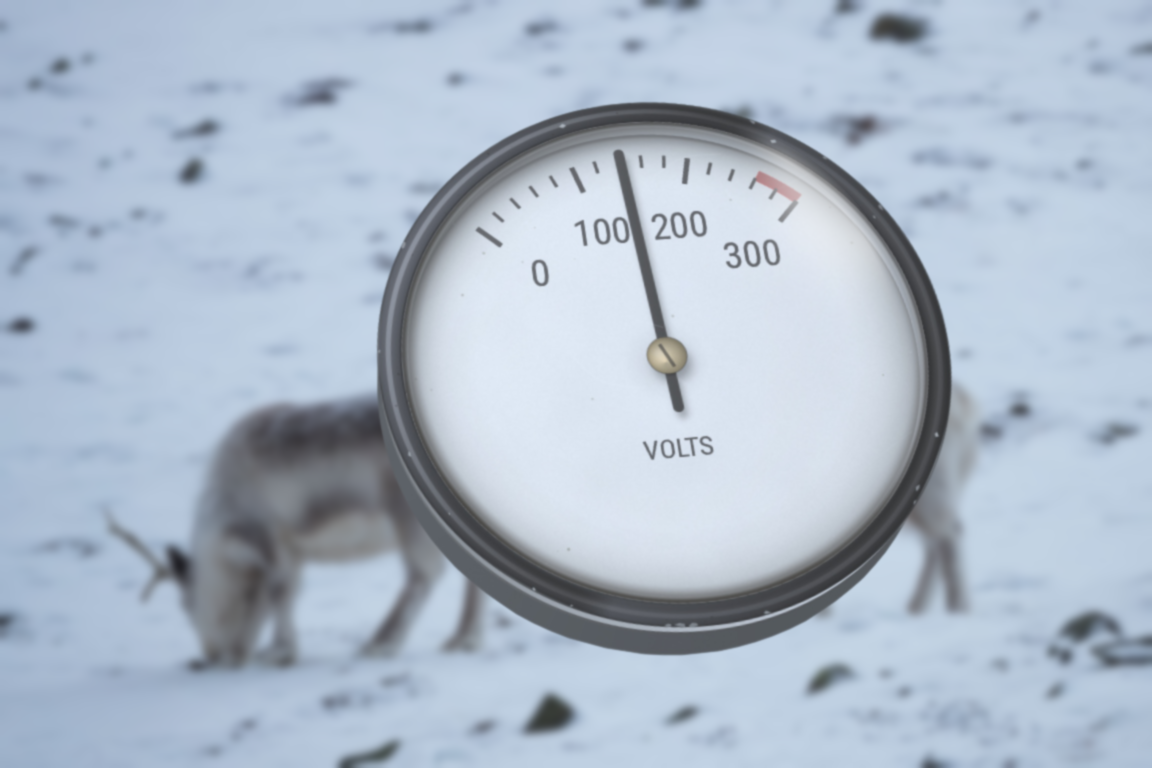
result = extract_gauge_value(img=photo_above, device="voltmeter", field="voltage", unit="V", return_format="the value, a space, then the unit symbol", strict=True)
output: 140 V
